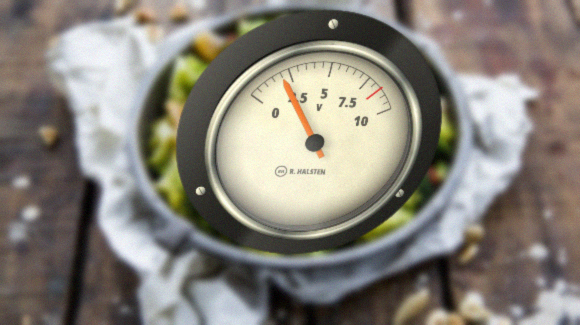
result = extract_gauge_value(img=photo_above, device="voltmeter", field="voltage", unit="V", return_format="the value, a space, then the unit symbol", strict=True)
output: 2 V
